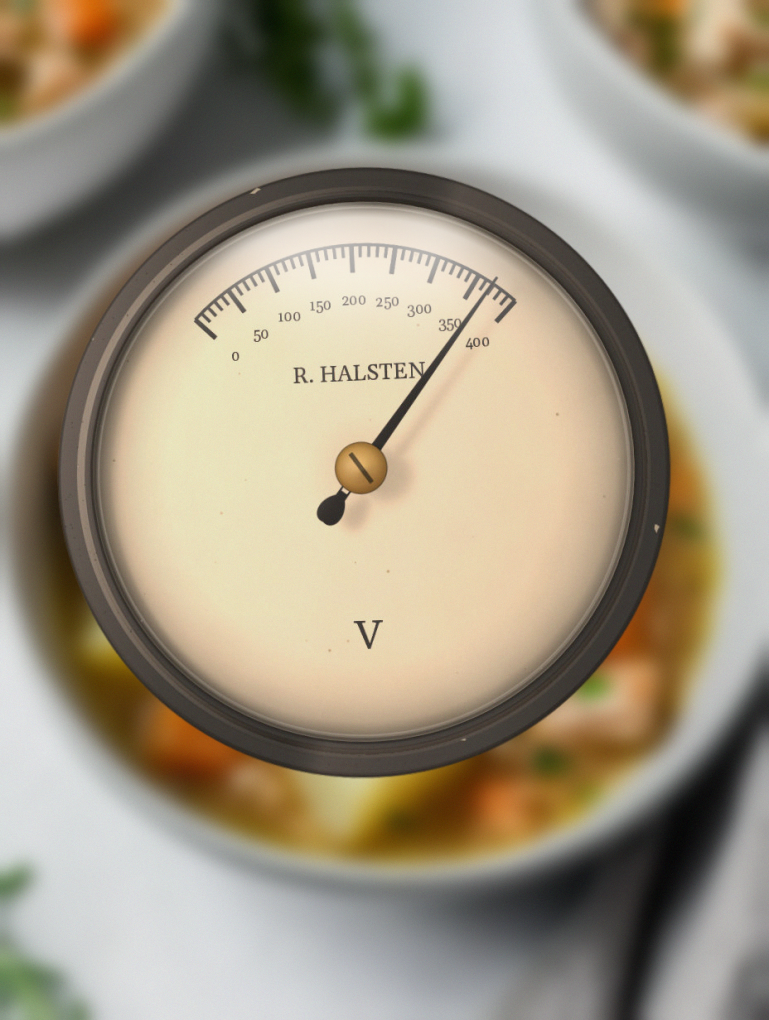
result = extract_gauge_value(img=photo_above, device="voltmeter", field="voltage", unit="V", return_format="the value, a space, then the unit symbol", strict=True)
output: 370 V
